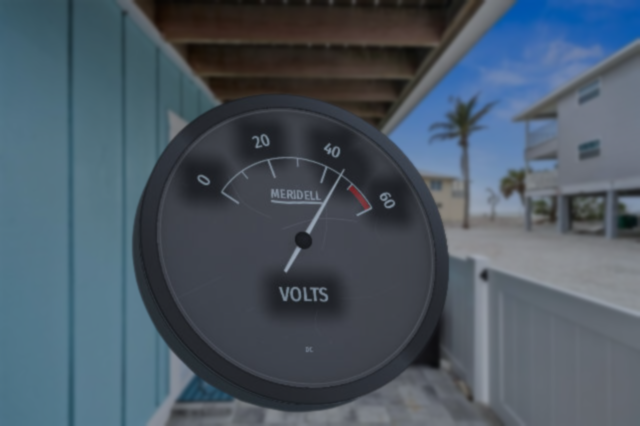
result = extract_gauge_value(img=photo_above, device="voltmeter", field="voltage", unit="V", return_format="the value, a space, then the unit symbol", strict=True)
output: 45 V
